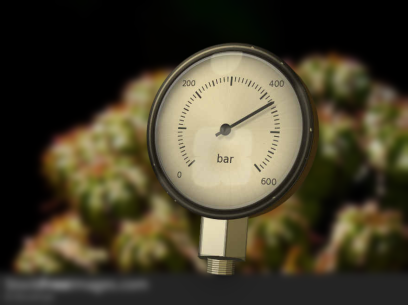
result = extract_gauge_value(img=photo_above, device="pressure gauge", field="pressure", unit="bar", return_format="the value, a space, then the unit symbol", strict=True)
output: 430 bar
